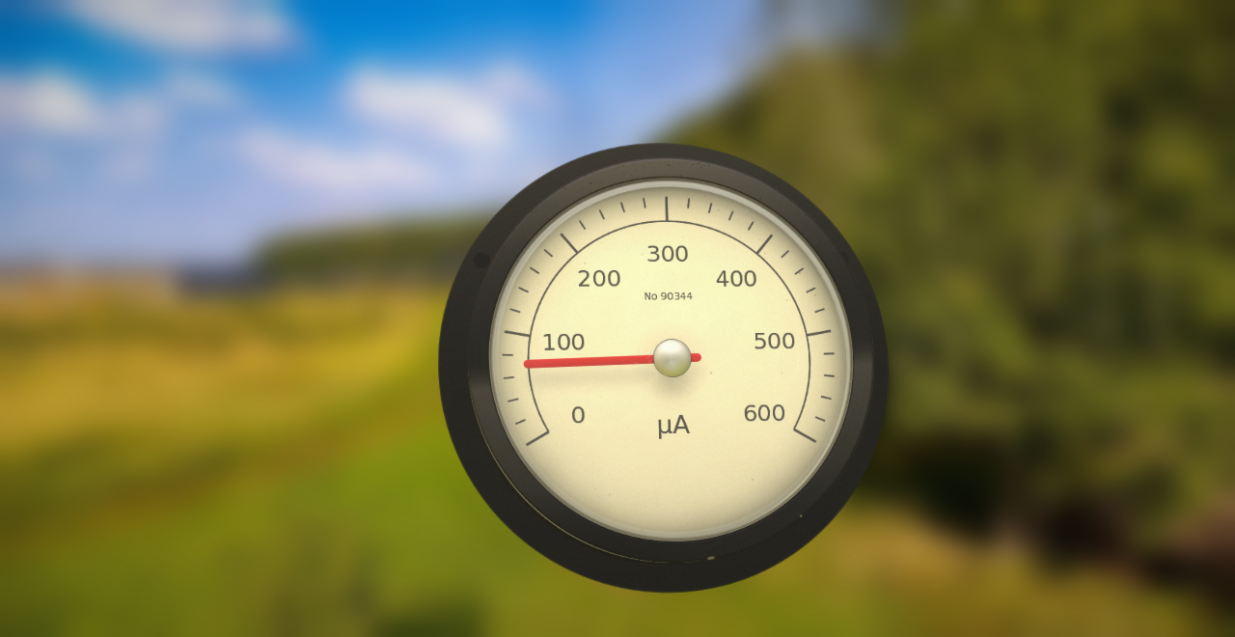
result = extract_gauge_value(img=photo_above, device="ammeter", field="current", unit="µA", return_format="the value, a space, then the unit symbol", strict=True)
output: 70 µA
